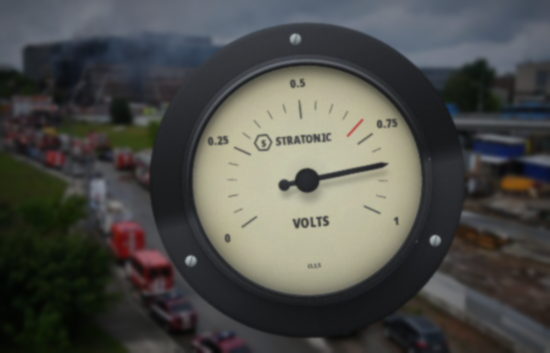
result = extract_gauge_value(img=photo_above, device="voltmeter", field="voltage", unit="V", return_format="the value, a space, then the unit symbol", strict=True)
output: 0.85 V
